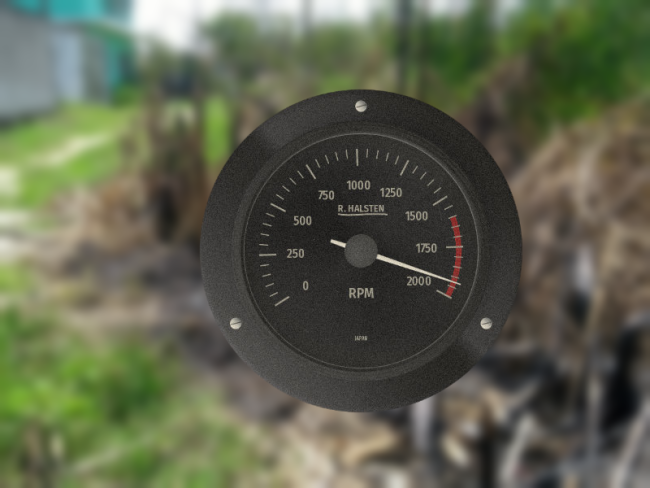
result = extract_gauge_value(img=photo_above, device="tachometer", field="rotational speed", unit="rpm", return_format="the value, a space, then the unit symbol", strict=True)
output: 1925 rpm
